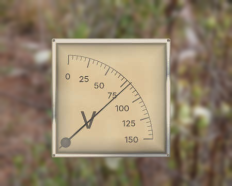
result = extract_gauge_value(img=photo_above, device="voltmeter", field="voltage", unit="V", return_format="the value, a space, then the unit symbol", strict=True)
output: 80 V
